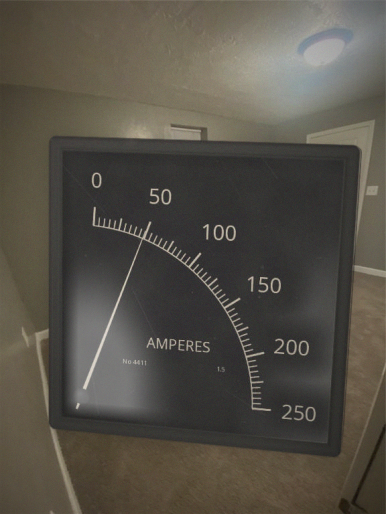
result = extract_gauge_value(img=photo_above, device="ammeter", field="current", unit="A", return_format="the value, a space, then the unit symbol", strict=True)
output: 50 A
